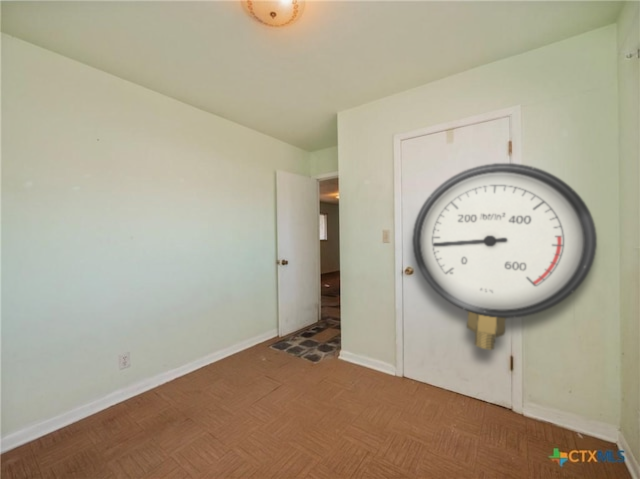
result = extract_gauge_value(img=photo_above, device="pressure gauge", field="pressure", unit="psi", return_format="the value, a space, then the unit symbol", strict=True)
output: 80 psi
